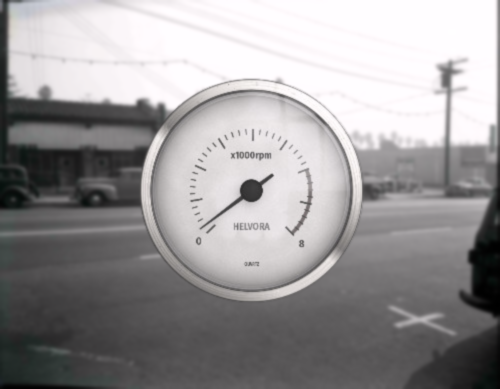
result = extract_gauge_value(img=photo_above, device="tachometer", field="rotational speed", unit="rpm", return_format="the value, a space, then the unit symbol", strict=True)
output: 200 rpm
